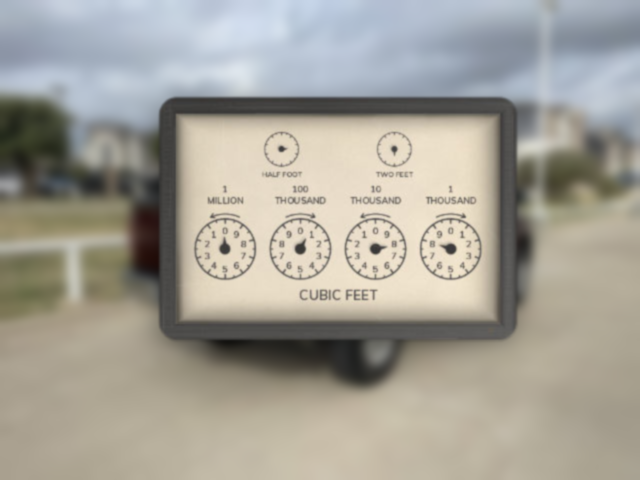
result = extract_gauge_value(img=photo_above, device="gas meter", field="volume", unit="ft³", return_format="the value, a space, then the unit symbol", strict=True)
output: 7800 ft³
